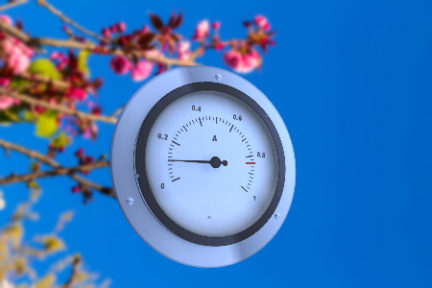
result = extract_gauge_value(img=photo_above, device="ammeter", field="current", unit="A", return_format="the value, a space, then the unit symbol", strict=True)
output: 0.1 A
